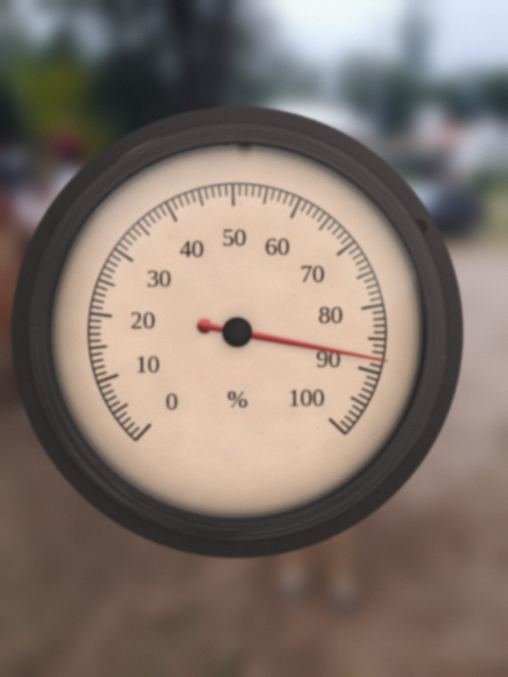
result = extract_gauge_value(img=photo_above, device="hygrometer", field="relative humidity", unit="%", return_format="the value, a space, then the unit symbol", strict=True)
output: 88 %
